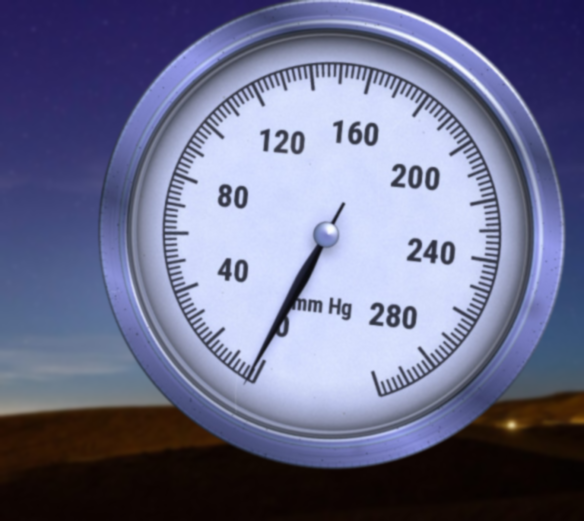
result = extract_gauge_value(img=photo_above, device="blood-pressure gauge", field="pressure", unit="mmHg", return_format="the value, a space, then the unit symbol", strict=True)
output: 2 mmHg
